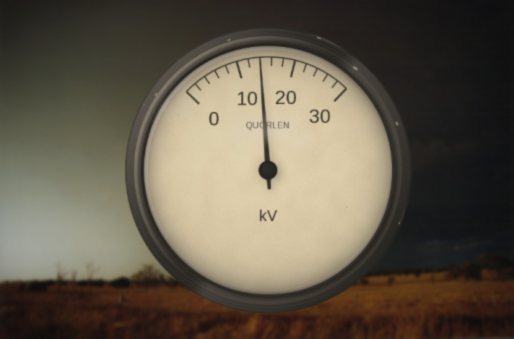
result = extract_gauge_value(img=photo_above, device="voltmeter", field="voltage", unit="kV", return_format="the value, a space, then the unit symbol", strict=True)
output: 14 kV
